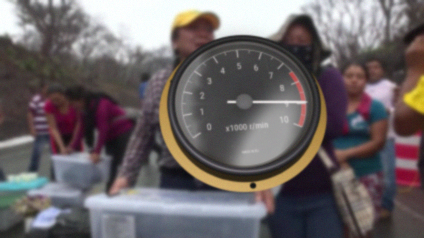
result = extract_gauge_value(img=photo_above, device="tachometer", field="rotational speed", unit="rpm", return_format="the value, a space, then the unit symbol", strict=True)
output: 9000 rpm
